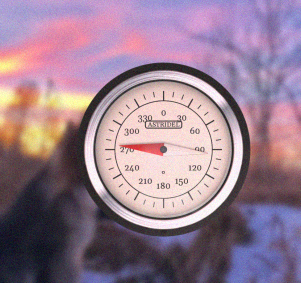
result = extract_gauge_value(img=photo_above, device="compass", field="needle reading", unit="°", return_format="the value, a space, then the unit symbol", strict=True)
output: 275 °
